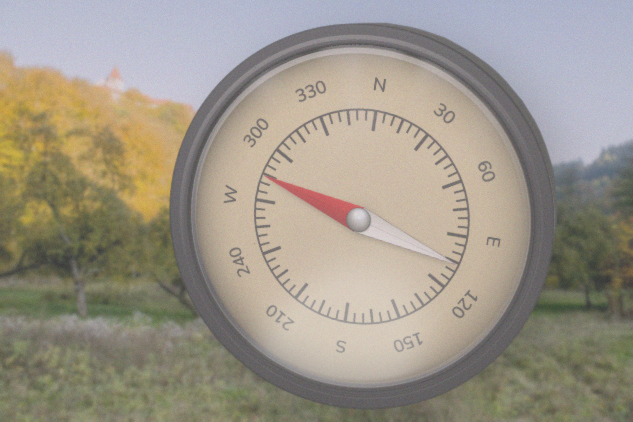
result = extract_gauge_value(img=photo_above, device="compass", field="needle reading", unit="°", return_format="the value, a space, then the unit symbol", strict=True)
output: 285 °
